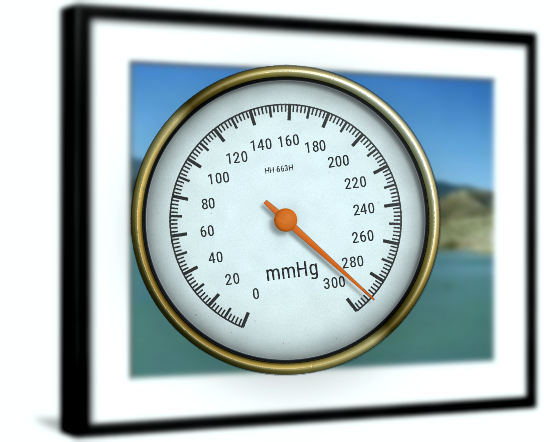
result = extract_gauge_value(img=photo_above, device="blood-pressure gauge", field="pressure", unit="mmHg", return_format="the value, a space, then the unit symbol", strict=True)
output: 290 mmHg
